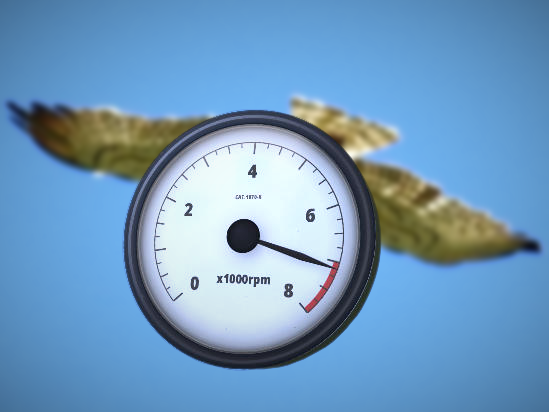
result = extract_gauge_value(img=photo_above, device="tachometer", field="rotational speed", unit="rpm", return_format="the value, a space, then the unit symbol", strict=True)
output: 7125 rpm
